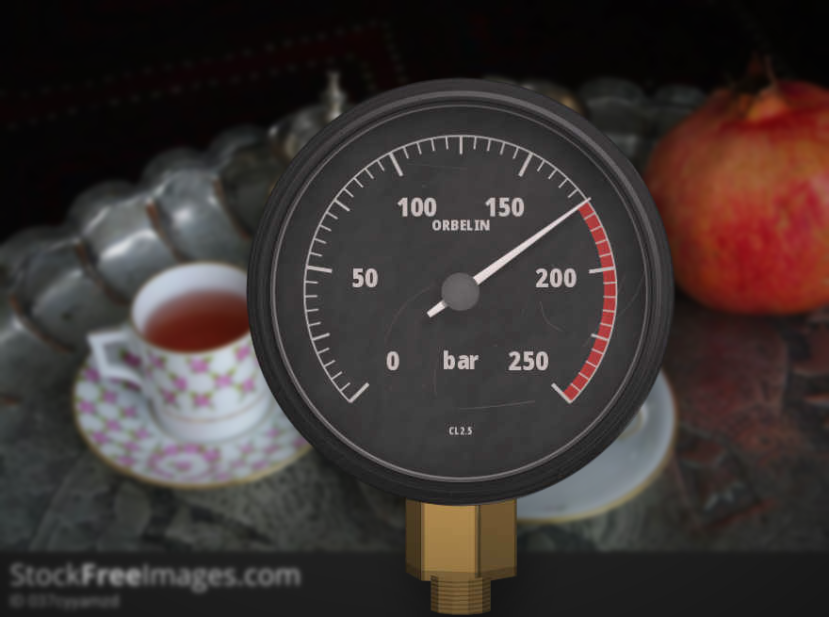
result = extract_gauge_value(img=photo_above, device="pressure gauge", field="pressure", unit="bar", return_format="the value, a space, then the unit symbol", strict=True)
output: 175 bar
